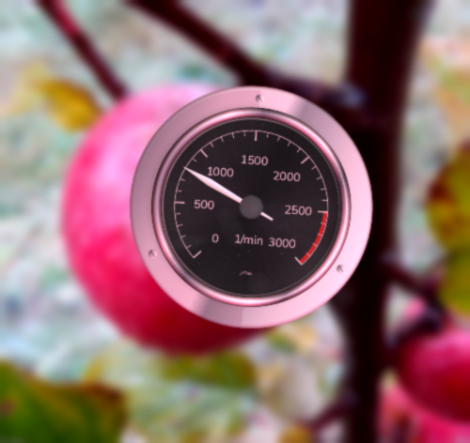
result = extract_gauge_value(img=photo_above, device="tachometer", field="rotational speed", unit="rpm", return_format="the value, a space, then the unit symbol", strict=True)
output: 800 rpm
